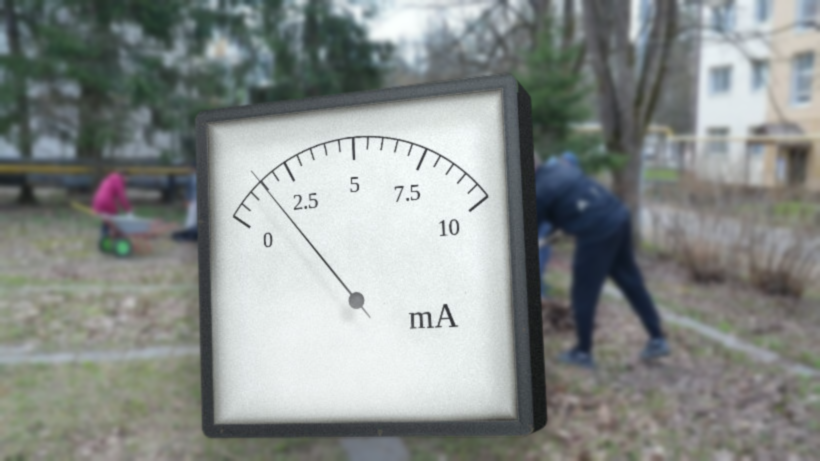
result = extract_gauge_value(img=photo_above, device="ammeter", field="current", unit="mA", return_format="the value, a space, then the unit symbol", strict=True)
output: 1.5 mA
